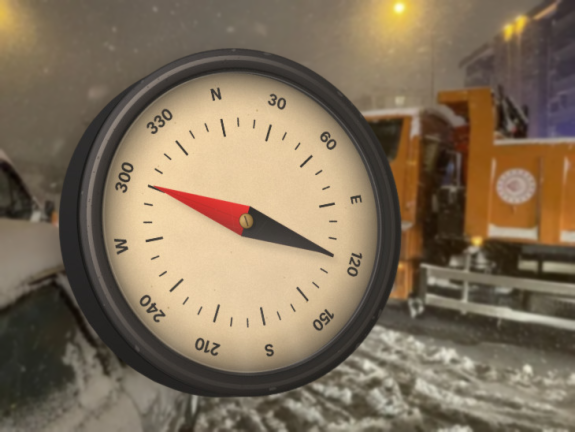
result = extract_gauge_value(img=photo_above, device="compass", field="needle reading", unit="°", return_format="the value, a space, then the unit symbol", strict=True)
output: 300 °
